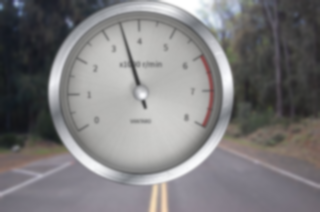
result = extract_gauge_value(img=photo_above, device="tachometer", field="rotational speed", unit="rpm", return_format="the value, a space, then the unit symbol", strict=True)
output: 3500 rpm
